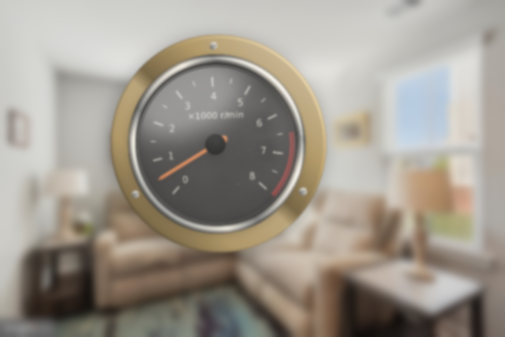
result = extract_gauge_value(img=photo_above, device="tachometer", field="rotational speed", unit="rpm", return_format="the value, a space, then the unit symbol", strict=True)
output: 500 rpm
